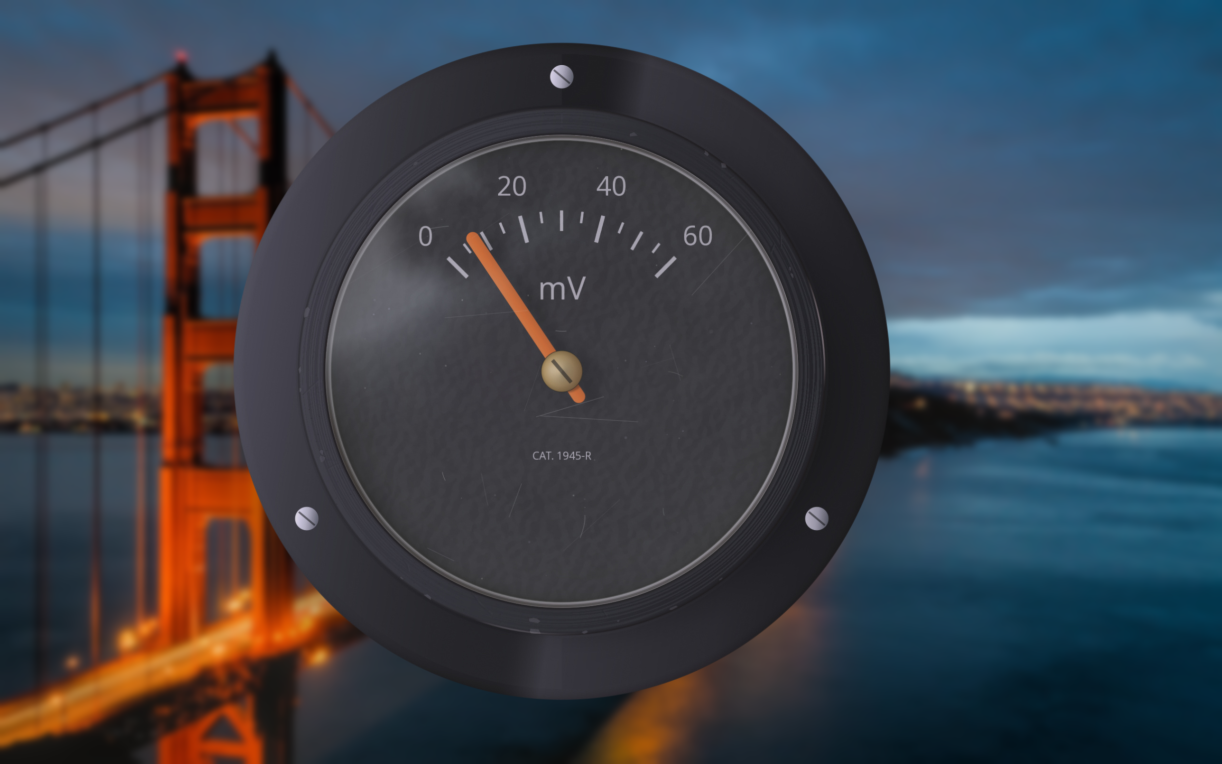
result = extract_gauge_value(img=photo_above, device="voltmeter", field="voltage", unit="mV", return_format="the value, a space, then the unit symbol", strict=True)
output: 7.5 mV
